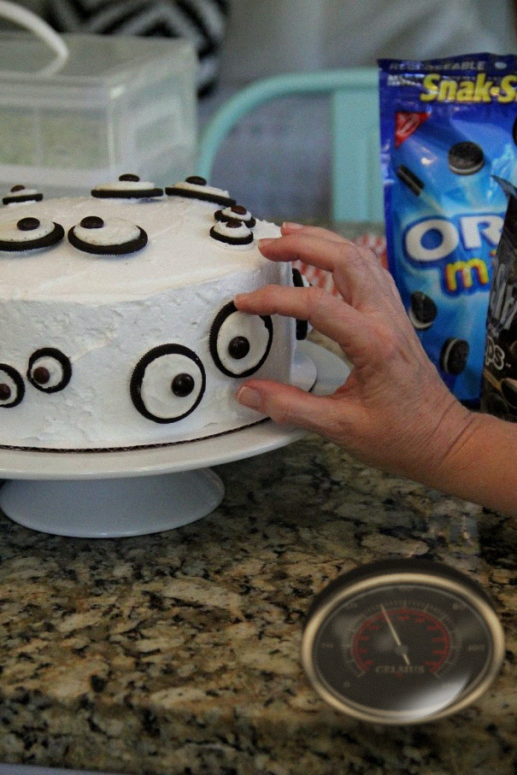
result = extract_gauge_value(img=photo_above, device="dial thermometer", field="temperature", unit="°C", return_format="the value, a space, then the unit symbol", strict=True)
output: 50 °C
